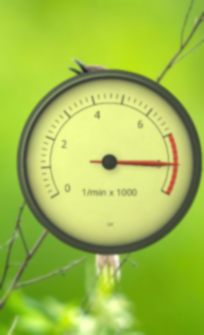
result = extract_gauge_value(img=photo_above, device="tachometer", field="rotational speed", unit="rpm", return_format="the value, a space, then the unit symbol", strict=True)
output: 8000 rpm
